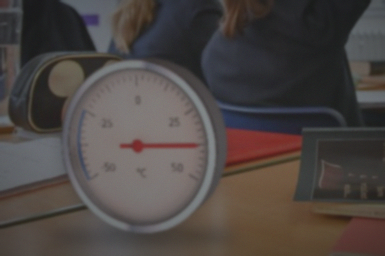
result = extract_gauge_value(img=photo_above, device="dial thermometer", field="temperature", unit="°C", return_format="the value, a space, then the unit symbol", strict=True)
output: 37.5 °C
